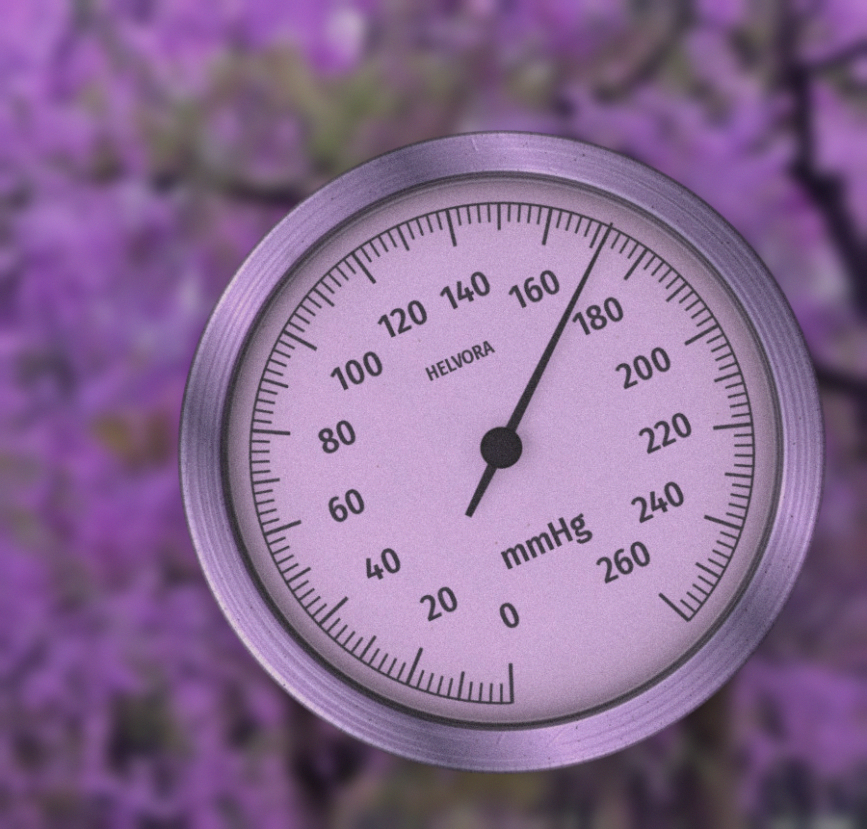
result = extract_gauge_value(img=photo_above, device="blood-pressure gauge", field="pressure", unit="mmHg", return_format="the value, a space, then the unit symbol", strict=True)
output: 172 mmHg
